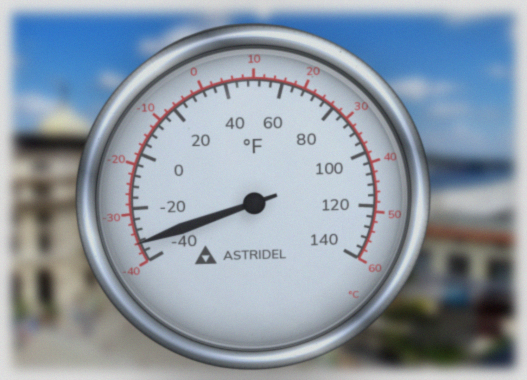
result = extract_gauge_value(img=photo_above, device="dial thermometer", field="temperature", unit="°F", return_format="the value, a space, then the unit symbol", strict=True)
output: -32 °F
